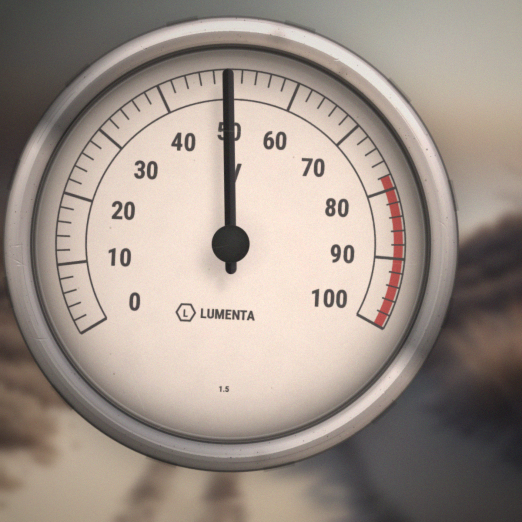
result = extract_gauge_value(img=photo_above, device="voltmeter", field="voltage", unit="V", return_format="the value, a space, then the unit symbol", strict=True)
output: 50 V
